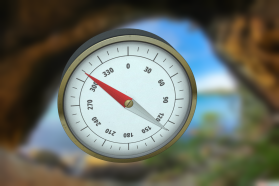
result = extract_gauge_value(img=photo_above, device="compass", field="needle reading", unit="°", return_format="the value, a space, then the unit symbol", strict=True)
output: 310 °
